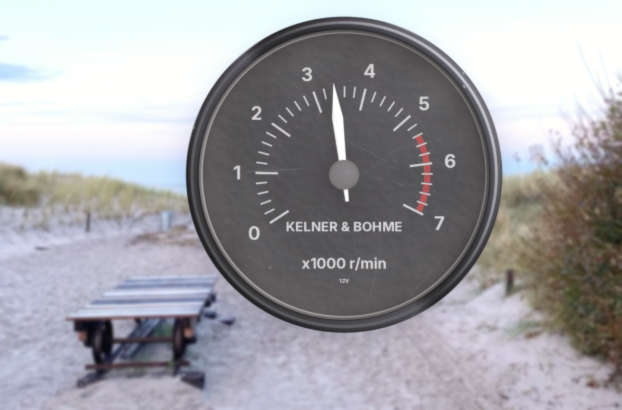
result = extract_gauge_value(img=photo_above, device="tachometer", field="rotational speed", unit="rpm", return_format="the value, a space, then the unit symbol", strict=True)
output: 3400 rpm
